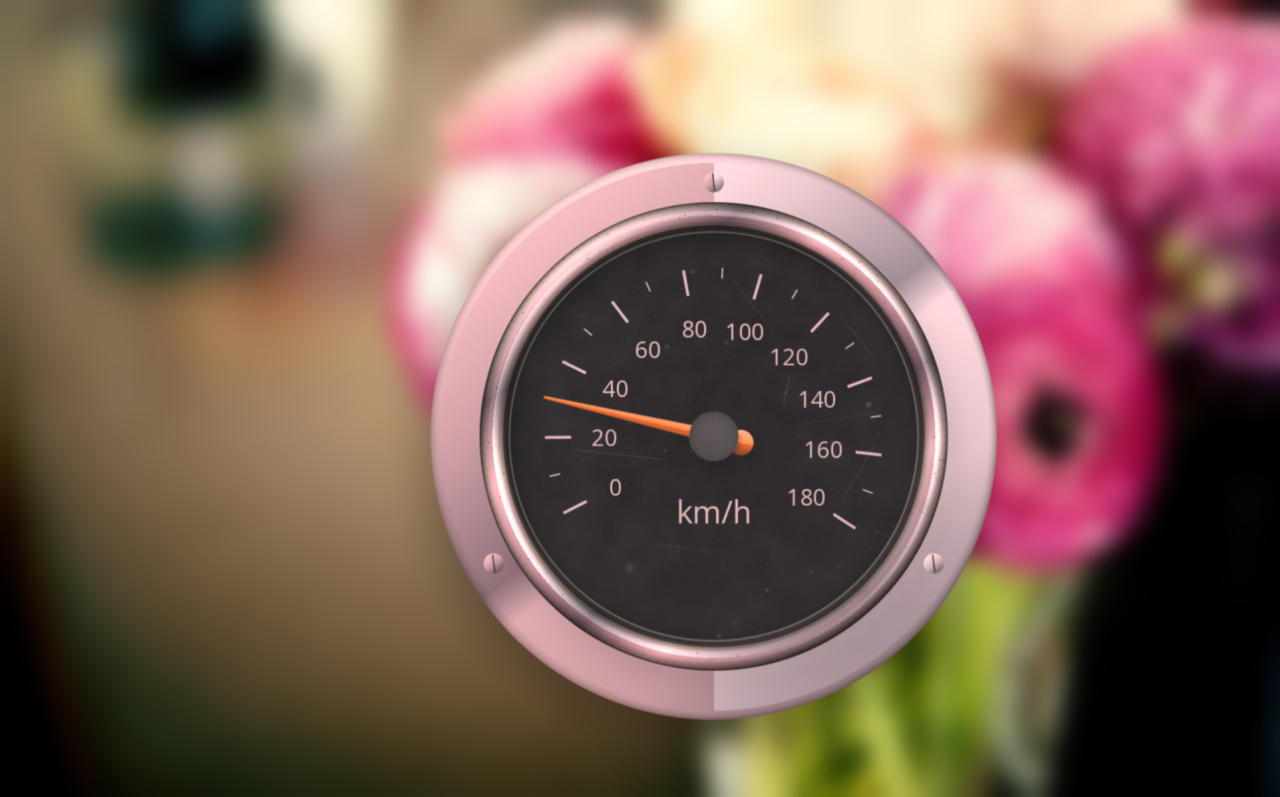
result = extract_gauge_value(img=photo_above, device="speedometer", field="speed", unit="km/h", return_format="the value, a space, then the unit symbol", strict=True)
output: 30 km/h
